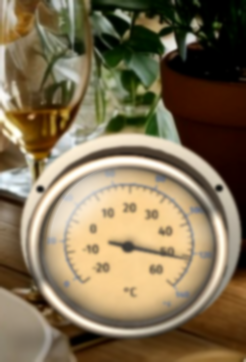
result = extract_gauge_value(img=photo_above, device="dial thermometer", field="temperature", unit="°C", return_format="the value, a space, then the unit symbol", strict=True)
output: 50 °C
